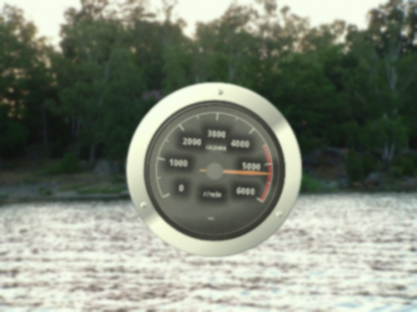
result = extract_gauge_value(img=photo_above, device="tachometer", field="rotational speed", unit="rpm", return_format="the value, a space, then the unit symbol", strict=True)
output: 5250 rpm
